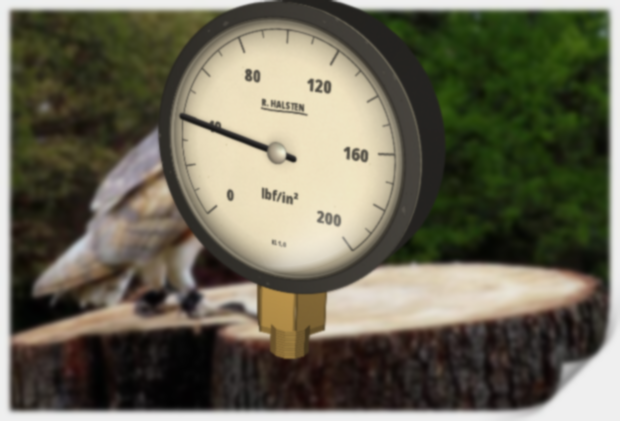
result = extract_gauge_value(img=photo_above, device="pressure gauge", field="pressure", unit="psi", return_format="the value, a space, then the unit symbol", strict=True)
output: 40 psi
